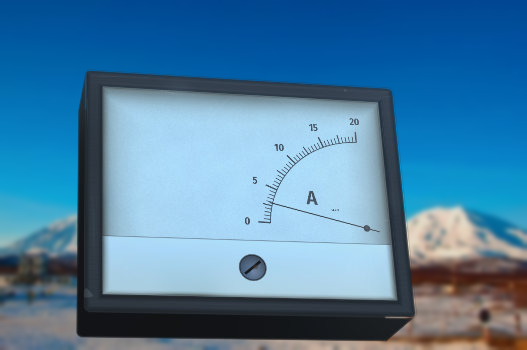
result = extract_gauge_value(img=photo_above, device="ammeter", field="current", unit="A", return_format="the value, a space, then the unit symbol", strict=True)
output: 2.5 A
